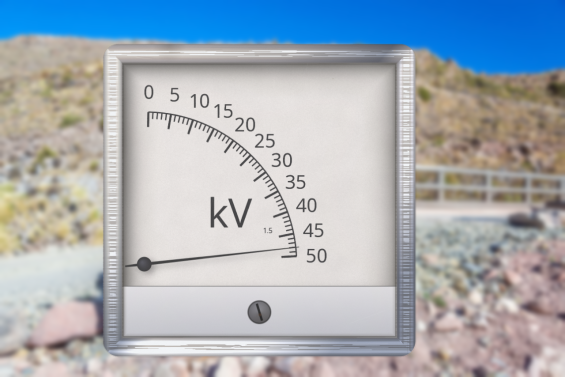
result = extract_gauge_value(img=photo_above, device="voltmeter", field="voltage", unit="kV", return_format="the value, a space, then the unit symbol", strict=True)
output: 48 kV
